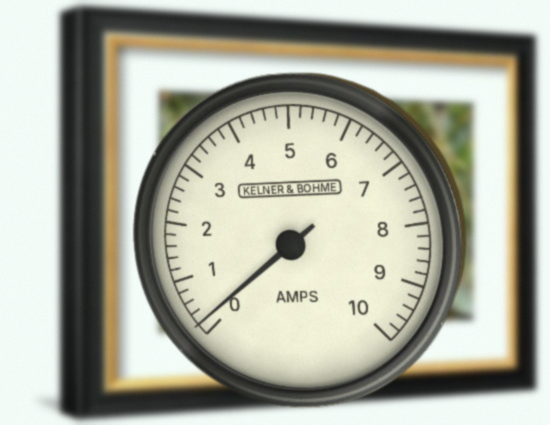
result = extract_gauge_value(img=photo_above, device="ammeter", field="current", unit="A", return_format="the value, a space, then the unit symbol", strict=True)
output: 0.2 A
